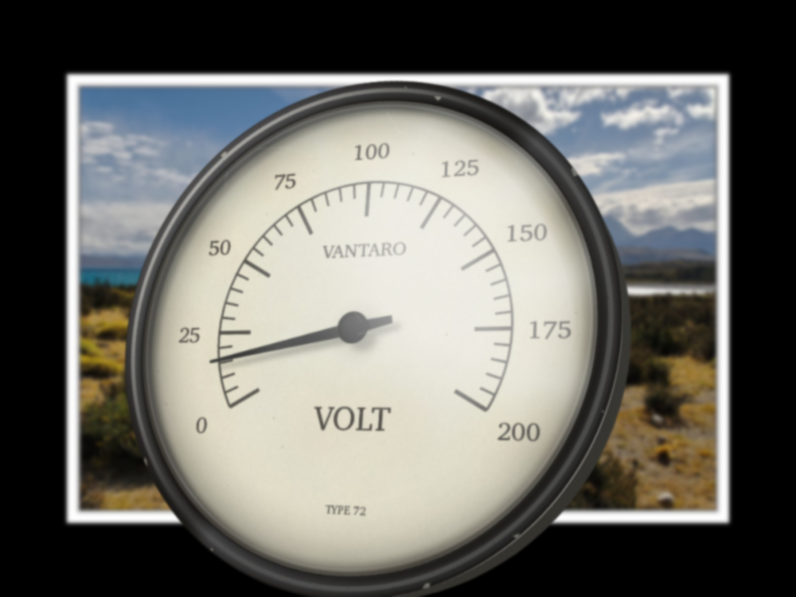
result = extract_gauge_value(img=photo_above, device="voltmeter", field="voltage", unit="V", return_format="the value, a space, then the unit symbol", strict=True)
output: 15 V
